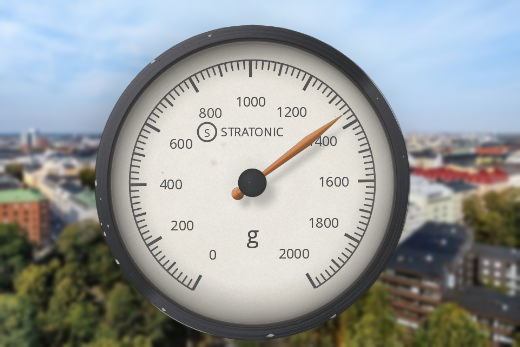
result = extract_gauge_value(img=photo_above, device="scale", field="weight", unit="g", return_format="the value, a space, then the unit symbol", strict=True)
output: 1360 g
